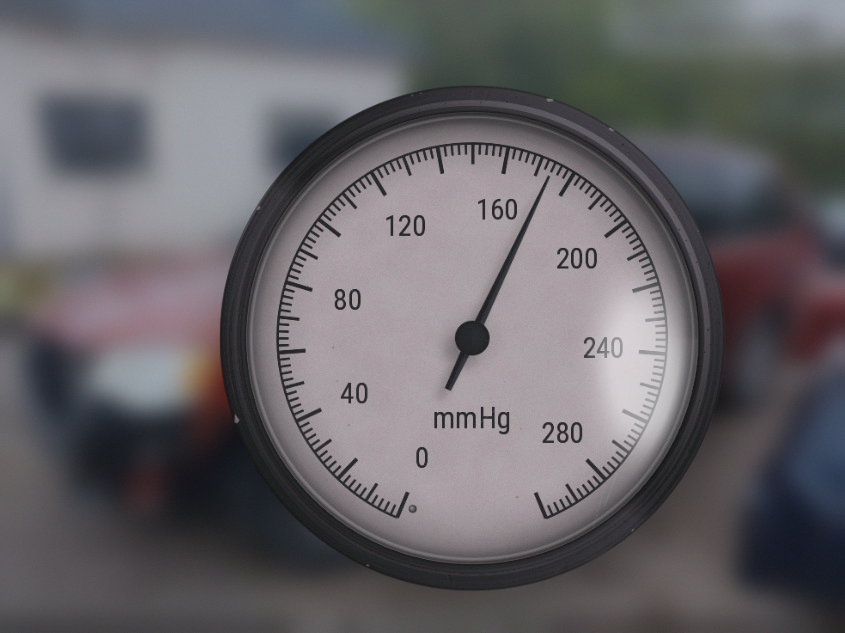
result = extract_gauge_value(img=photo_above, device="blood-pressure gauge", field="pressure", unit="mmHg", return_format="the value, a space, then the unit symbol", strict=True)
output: 174 mmHg
